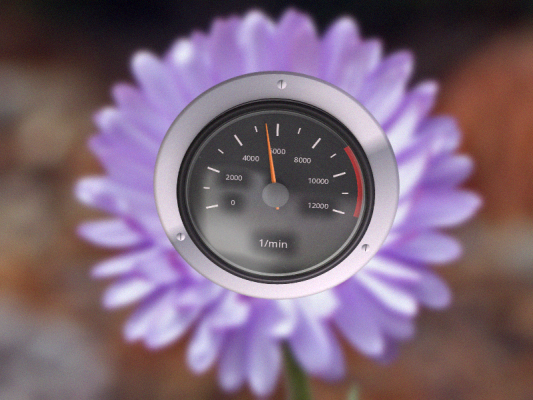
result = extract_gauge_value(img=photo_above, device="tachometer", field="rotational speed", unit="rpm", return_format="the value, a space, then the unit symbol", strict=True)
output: 5500 rpm
